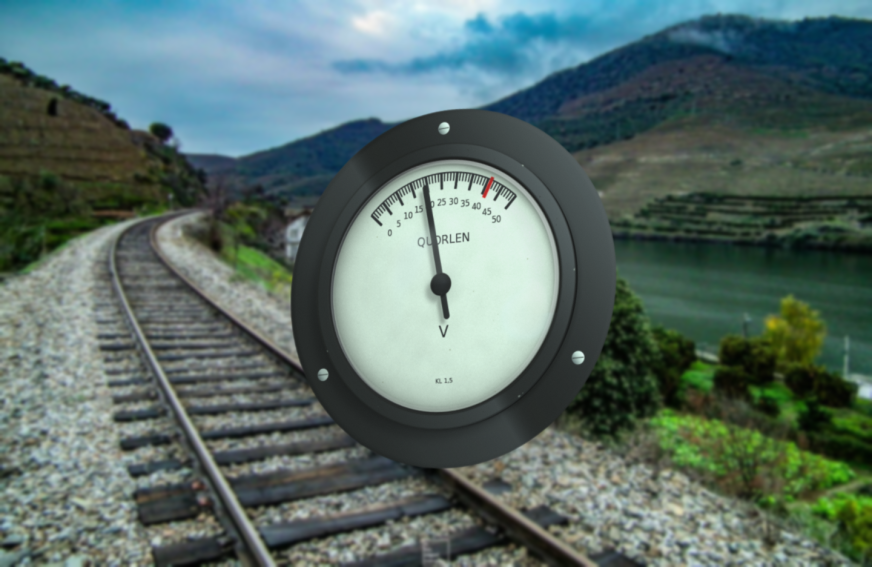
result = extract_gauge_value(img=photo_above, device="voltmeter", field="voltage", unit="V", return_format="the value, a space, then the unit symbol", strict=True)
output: 20 V
